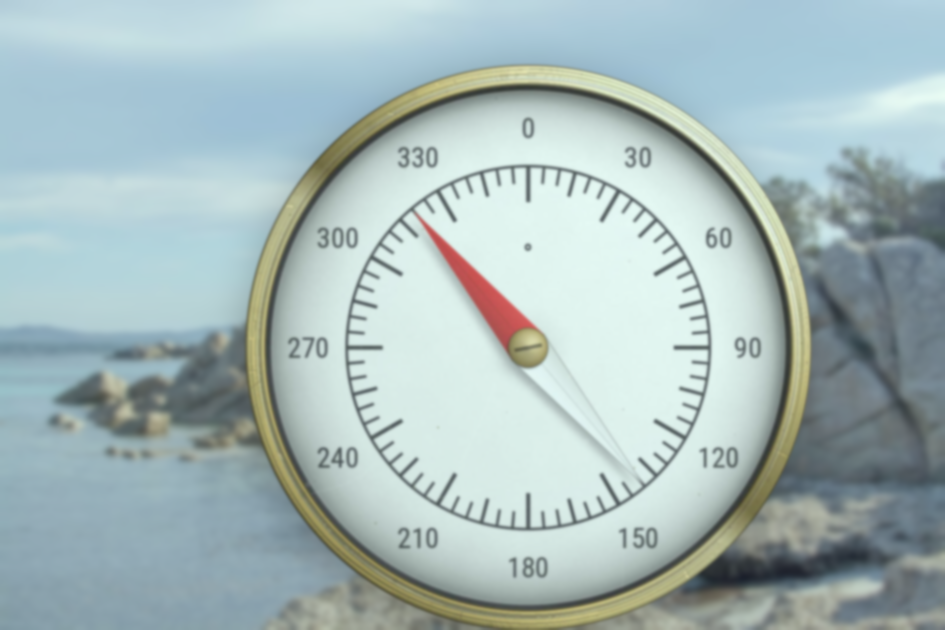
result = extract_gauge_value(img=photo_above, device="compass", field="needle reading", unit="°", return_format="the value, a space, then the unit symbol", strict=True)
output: 320 °
